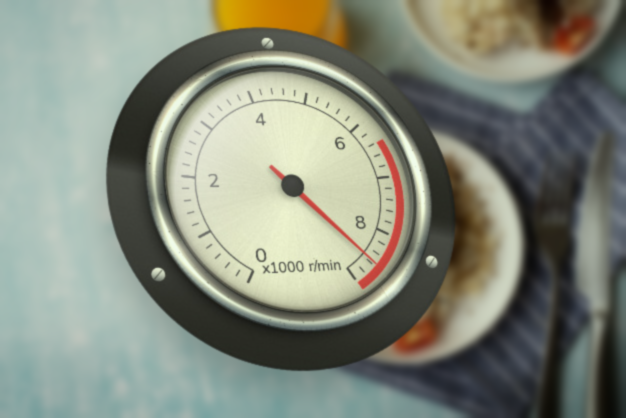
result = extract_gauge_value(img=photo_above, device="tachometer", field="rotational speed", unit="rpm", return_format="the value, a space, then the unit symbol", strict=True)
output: 8600 rpm
